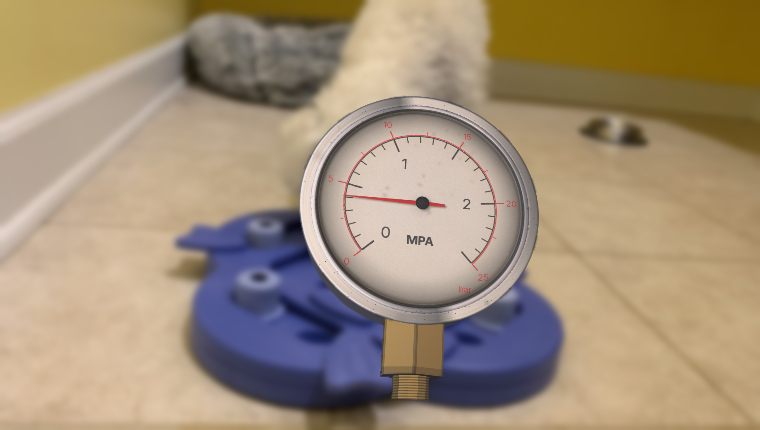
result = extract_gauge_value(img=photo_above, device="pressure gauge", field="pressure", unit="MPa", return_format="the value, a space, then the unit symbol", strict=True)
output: 0.4 MPa
